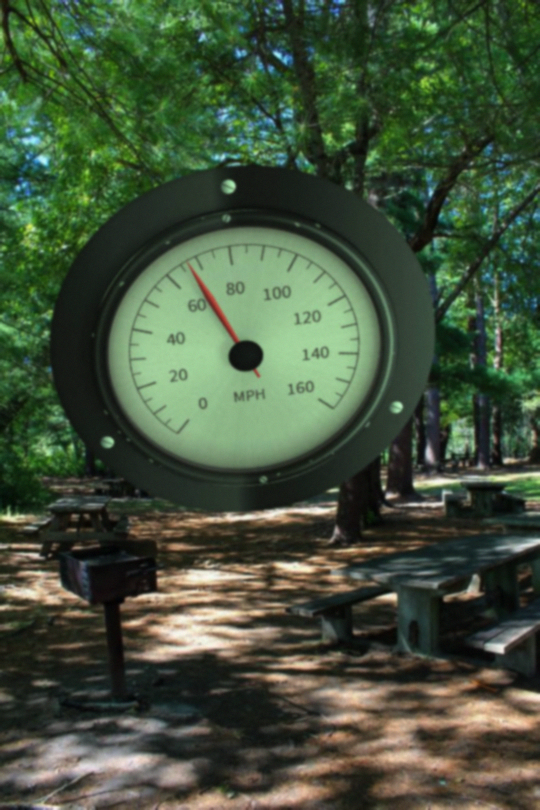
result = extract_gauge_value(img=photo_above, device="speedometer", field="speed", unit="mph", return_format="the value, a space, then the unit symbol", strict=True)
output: 67.5 mph
